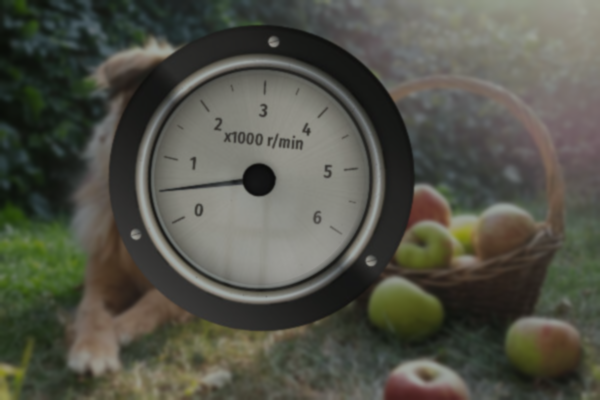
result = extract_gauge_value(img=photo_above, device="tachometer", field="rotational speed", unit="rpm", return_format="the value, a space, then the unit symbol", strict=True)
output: 500 rpm
